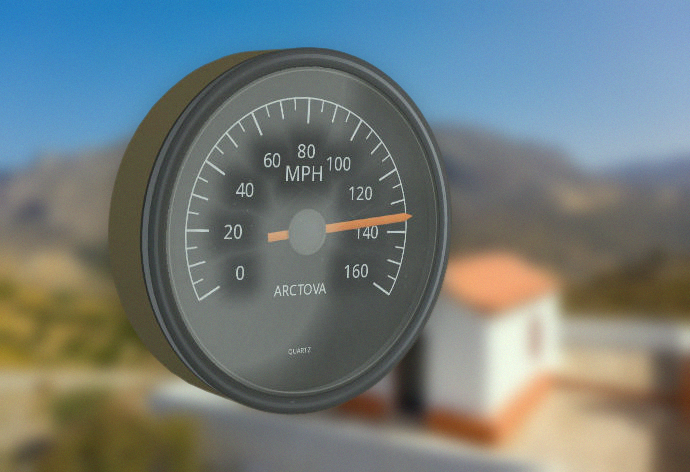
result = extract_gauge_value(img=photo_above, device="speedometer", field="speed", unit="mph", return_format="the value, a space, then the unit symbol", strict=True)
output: 135 mph
